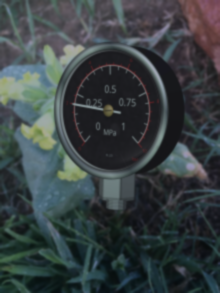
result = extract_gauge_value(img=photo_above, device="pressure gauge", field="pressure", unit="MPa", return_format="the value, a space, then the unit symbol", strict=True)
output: 0.2 MPa
